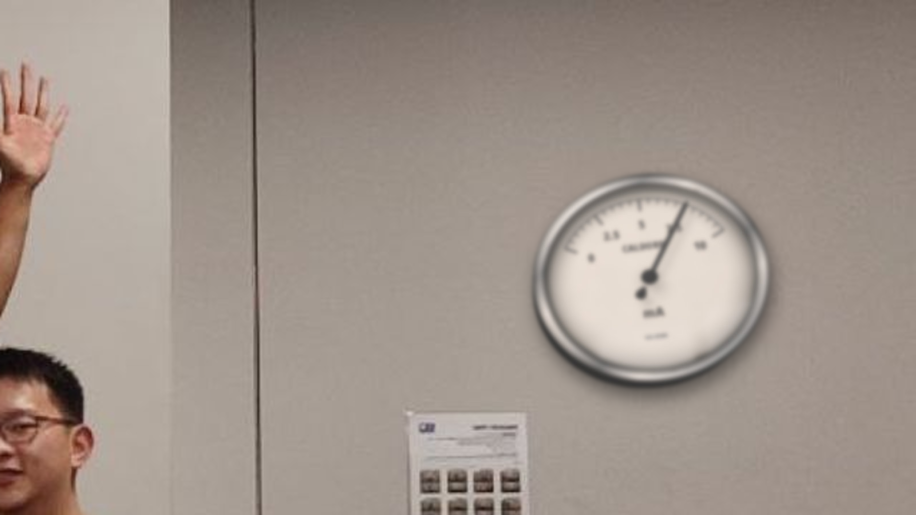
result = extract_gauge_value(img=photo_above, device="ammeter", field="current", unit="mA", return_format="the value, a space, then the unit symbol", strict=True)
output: 7.5 mA
